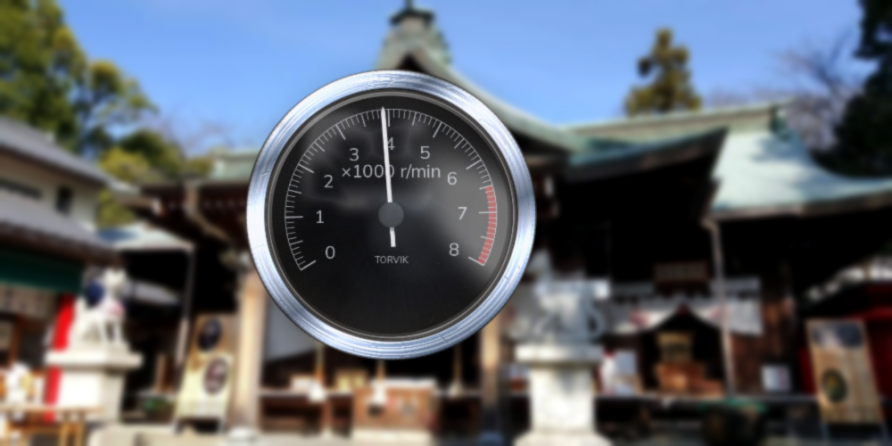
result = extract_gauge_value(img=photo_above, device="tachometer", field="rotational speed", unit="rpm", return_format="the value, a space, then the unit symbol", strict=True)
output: 3900 rpm
